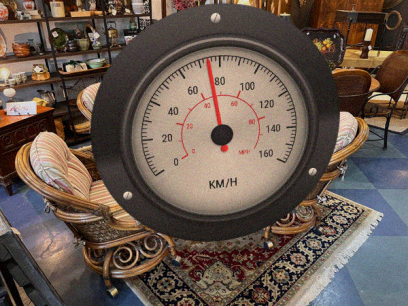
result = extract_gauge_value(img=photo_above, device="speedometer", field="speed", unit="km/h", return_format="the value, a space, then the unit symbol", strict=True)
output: 74 km/h
